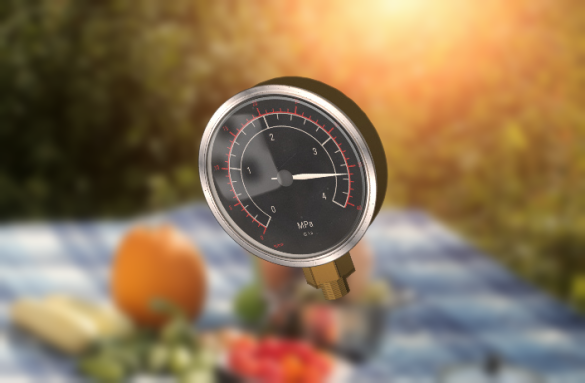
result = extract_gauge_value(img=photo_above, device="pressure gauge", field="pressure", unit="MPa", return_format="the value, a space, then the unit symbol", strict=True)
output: 3.5 MPa
